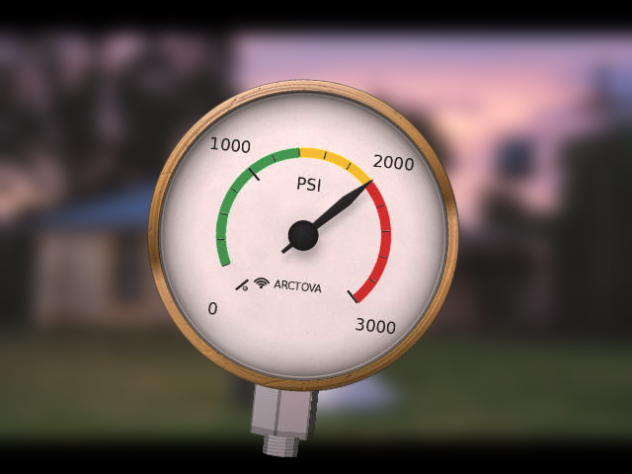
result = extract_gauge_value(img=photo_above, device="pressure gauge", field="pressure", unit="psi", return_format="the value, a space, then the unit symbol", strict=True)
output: 2000 psi
